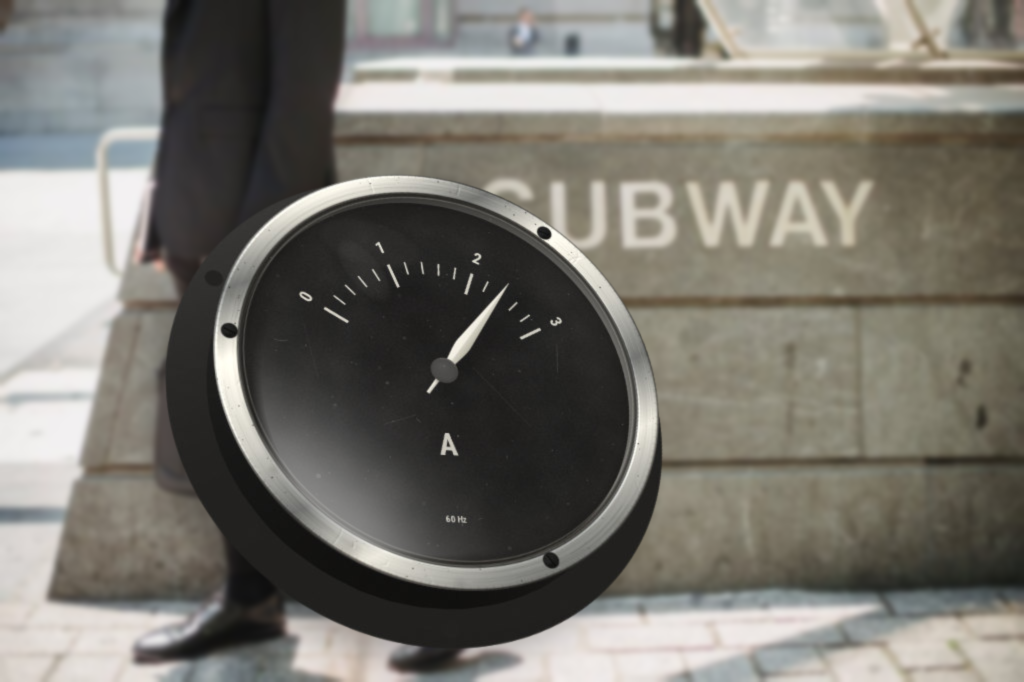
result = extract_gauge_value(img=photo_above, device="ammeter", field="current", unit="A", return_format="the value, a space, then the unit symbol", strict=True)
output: 2.4 A
